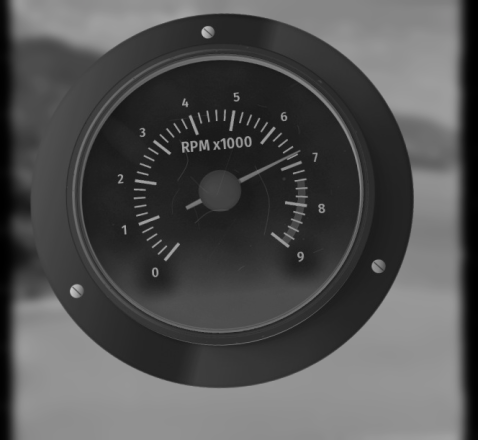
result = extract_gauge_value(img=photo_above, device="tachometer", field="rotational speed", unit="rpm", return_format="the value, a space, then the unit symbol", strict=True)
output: 6800 rpm
